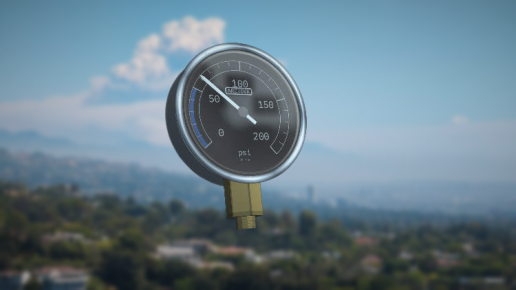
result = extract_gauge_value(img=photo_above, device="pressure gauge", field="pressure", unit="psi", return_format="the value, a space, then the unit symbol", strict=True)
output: 60 psi
